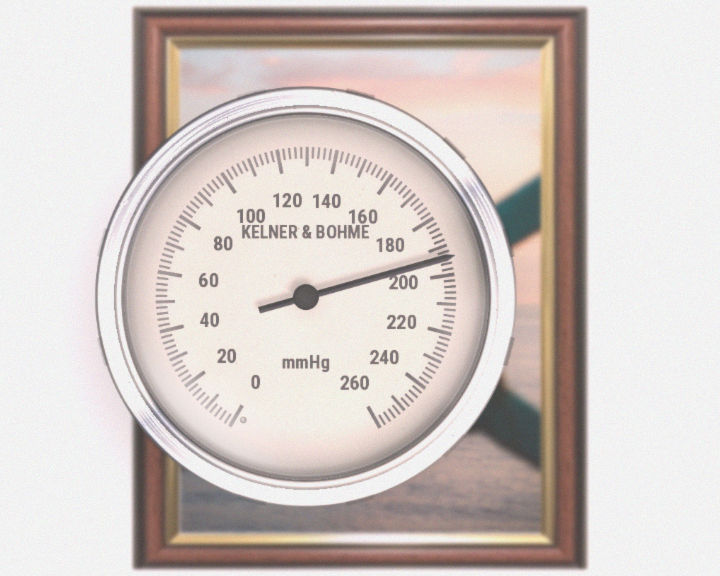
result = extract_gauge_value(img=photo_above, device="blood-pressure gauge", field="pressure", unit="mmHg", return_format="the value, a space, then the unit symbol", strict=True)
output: 194 mmHg
